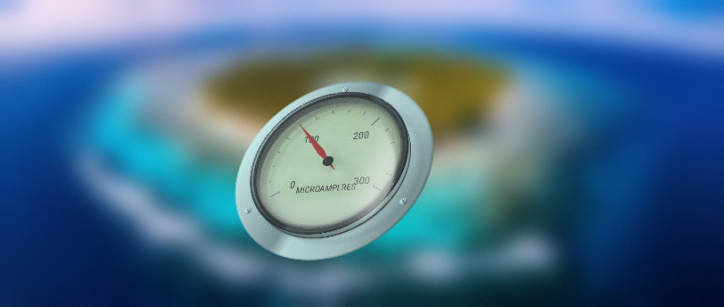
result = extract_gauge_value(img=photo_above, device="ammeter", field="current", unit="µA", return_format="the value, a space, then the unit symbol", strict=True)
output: 100 µA
